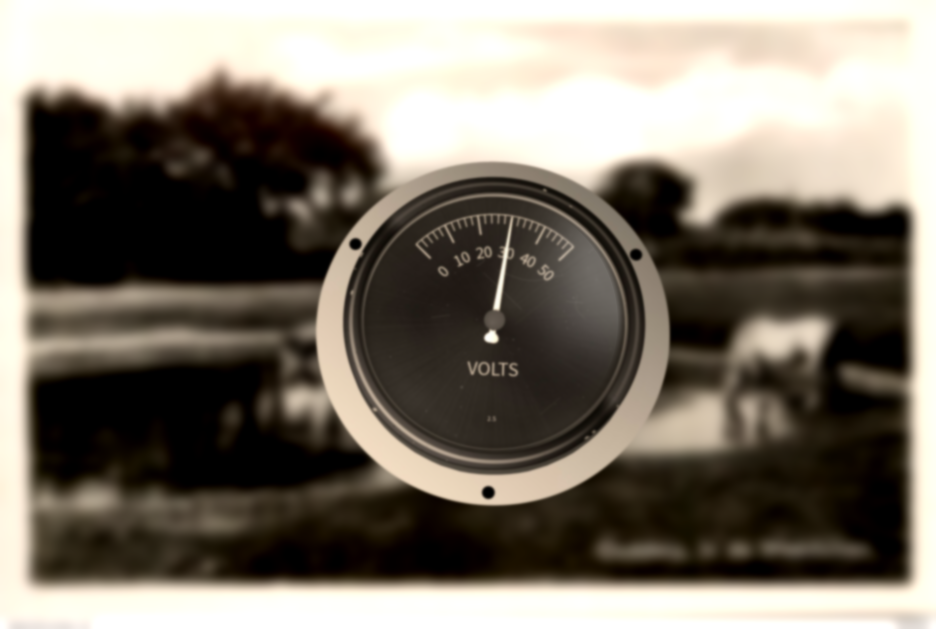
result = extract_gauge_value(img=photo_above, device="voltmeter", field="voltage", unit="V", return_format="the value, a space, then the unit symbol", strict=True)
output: 30 V
